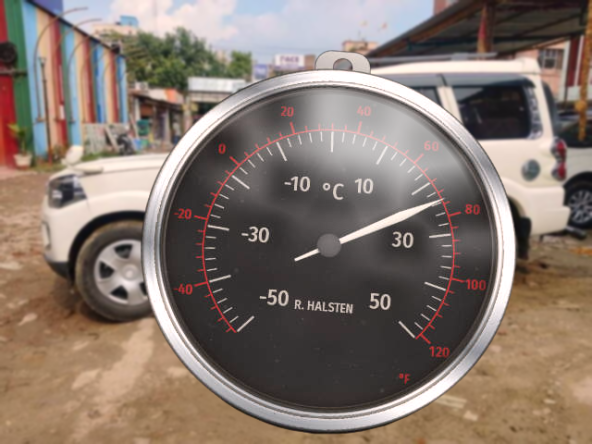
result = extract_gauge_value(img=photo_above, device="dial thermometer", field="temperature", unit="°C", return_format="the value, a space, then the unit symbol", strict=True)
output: 24 °C
